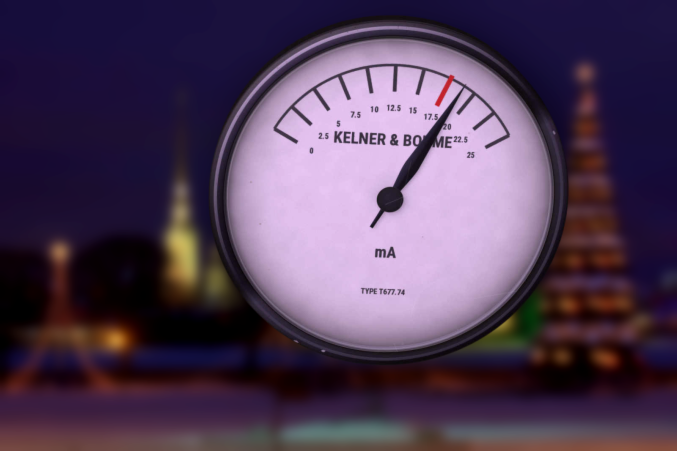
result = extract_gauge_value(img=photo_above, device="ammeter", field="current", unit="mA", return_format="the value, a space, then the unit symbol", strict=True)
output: 18.75 mA
